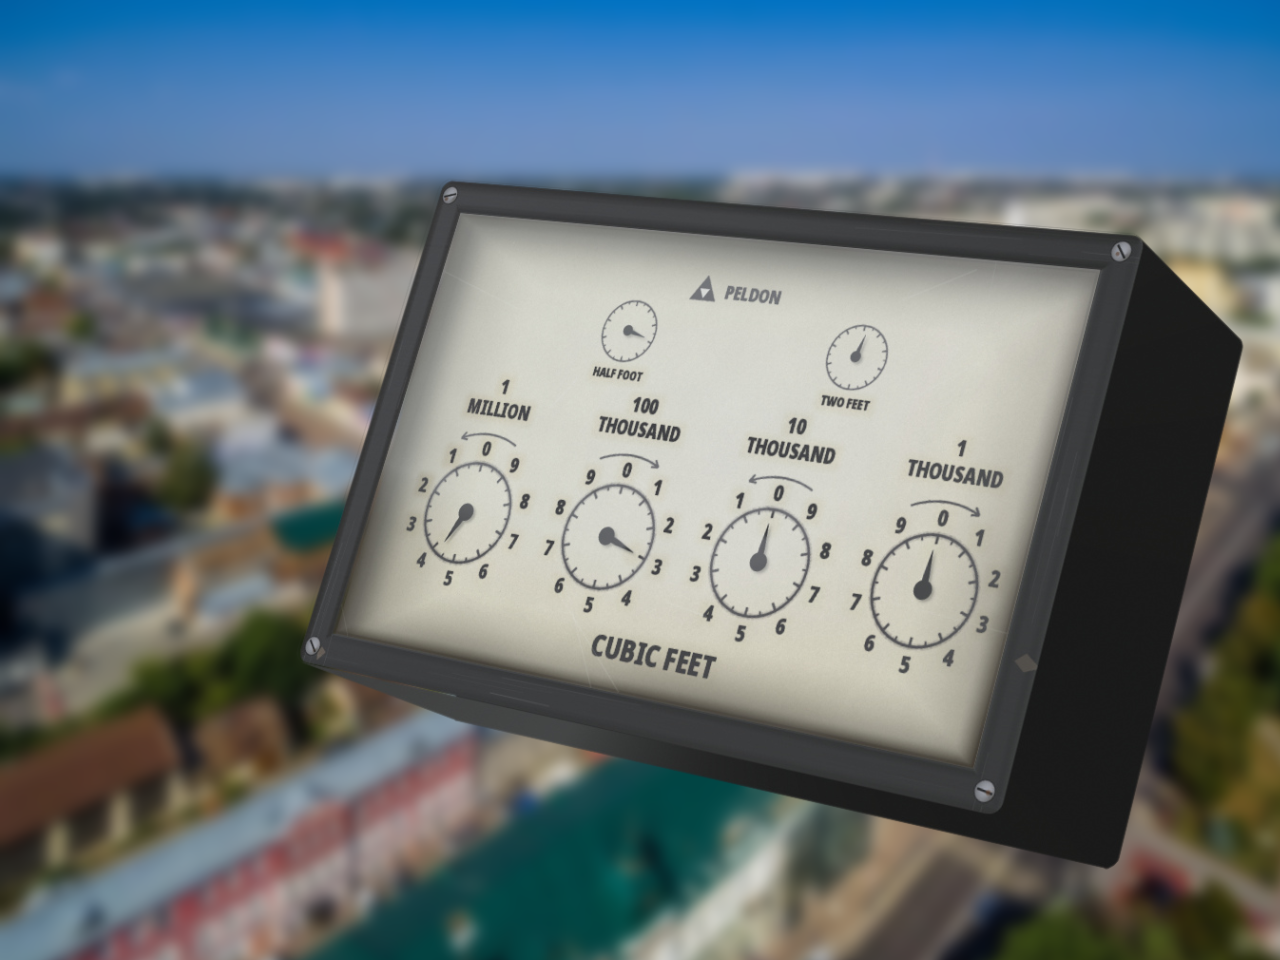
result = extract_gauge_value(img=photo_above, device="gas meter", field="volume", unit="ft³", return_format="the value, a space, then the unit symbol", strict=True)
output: 430000 ft³
